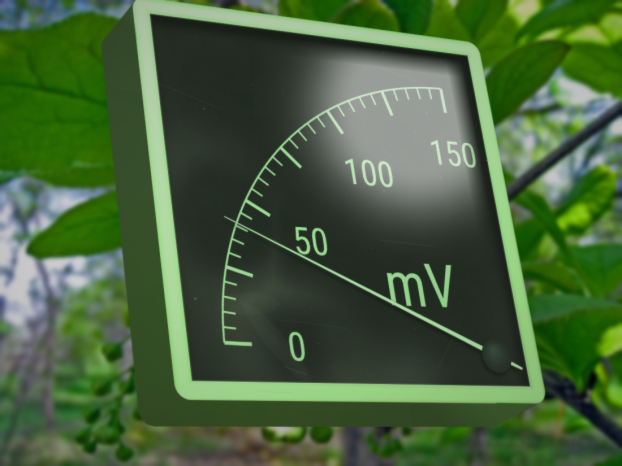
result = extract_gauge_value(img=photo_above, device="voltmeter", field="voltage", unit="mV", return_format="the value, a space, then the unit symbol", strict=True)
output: 40 mV
